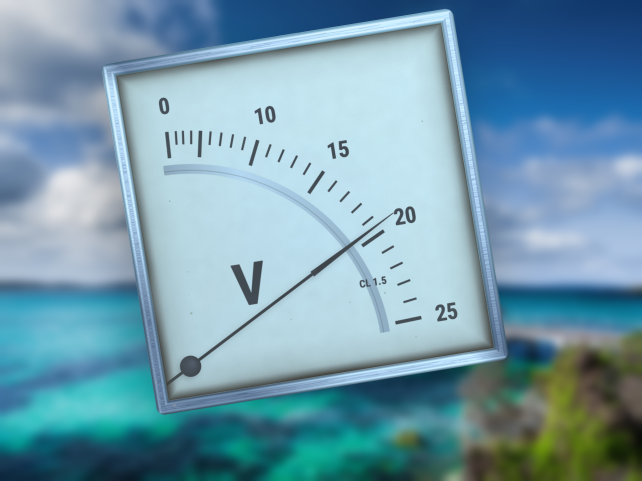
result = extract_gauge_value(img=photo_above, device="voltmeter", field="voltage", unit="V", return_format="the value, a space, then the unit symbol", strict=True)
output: 19.5 V
